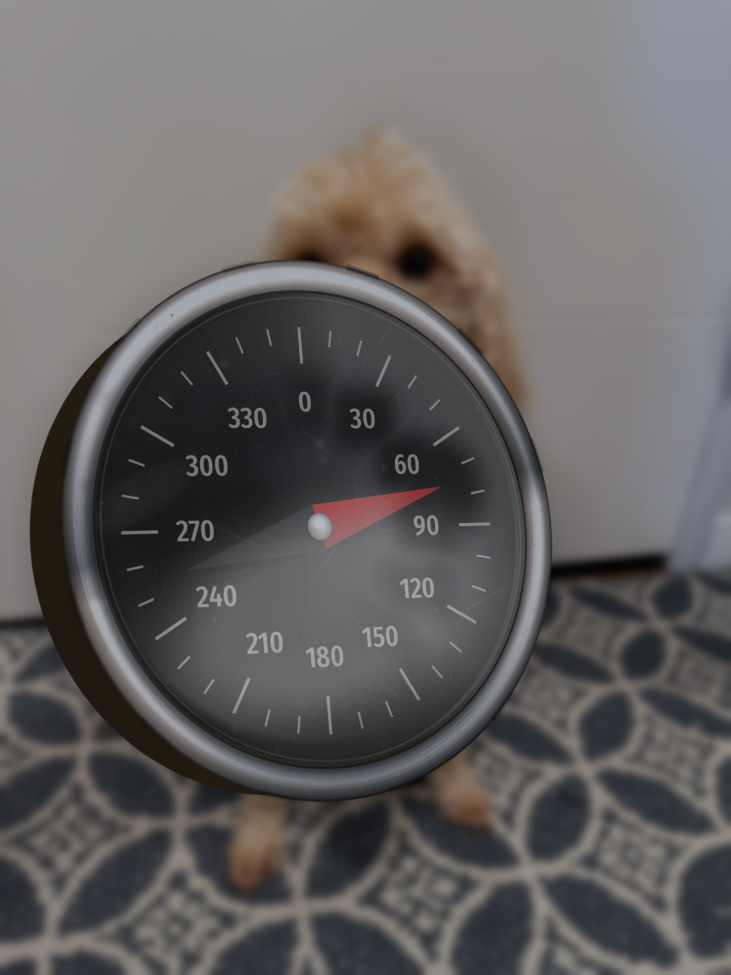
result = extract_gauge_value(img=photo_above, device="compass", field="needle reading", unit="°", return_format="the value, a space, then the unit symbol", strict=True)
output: 75 °
